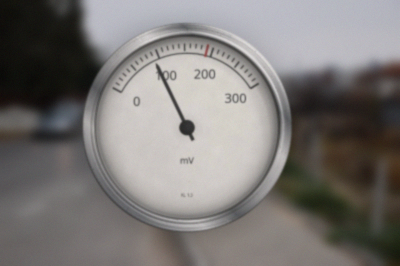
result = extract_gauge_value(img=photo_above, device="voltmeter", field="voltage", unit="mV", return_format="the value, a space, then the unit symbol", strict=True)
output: 90 mV
